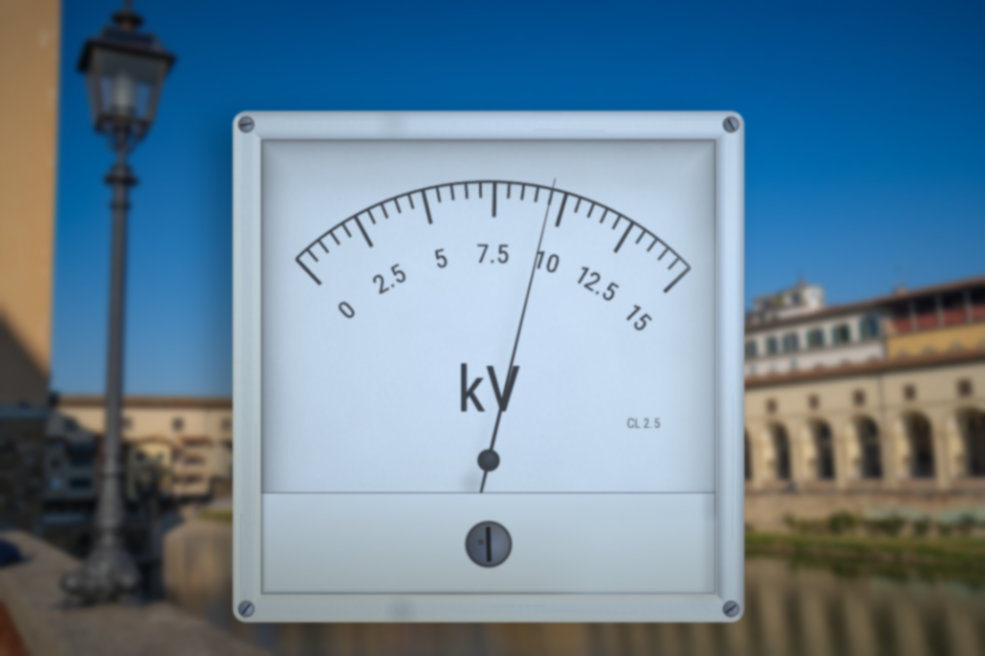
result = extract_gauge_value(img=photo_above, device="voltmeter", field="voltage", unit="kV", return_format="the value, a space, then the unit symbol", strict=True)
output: 9.5 kV
